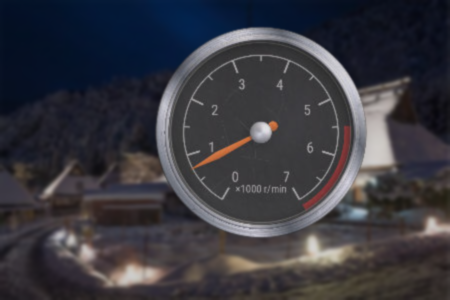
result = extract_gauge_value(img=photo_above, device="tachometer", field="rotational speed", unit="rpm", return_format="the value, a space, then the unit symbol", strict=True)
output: 750 rpm
